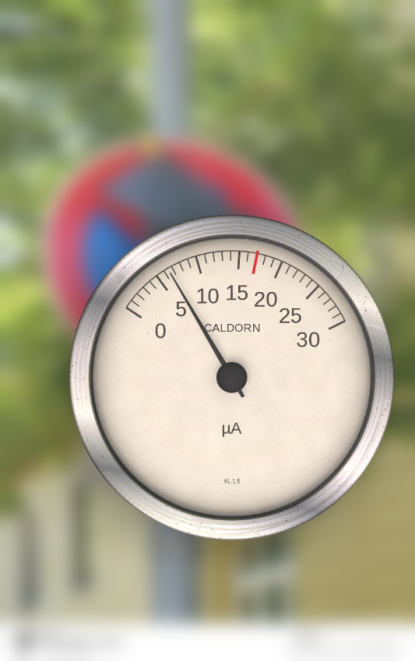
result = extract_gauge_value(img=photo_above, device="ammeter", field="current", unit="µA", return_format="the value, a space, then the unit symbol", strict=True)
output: 6.5 µA
